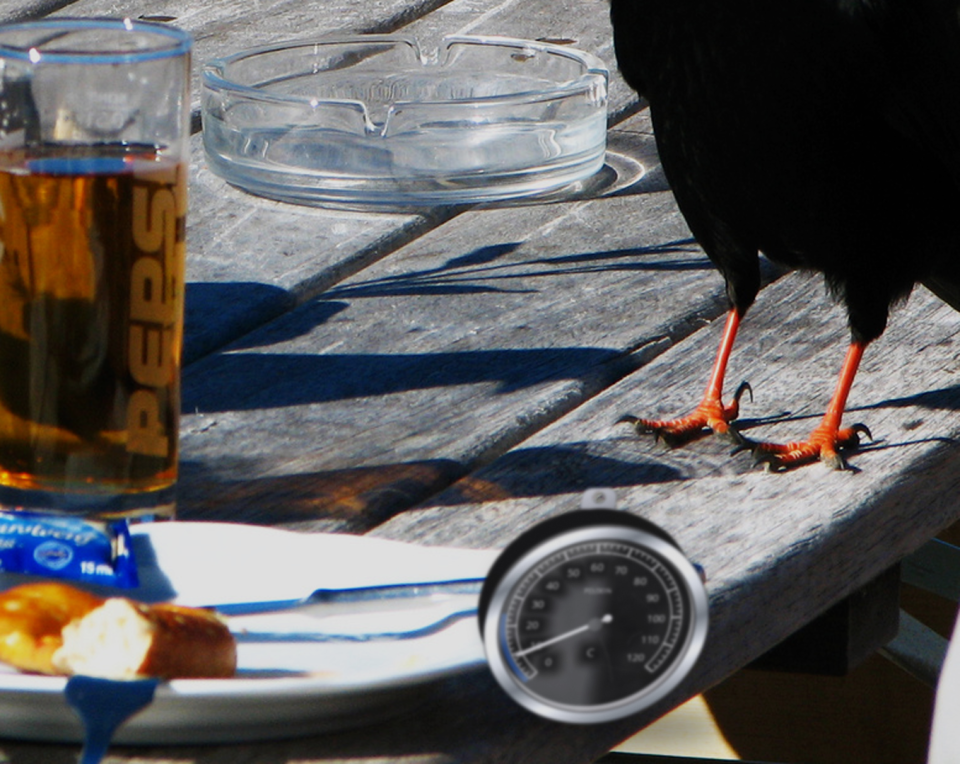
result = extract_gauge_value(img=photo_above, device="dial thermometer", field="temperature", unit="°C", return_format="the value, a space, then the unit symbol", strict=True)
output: 10 °C
